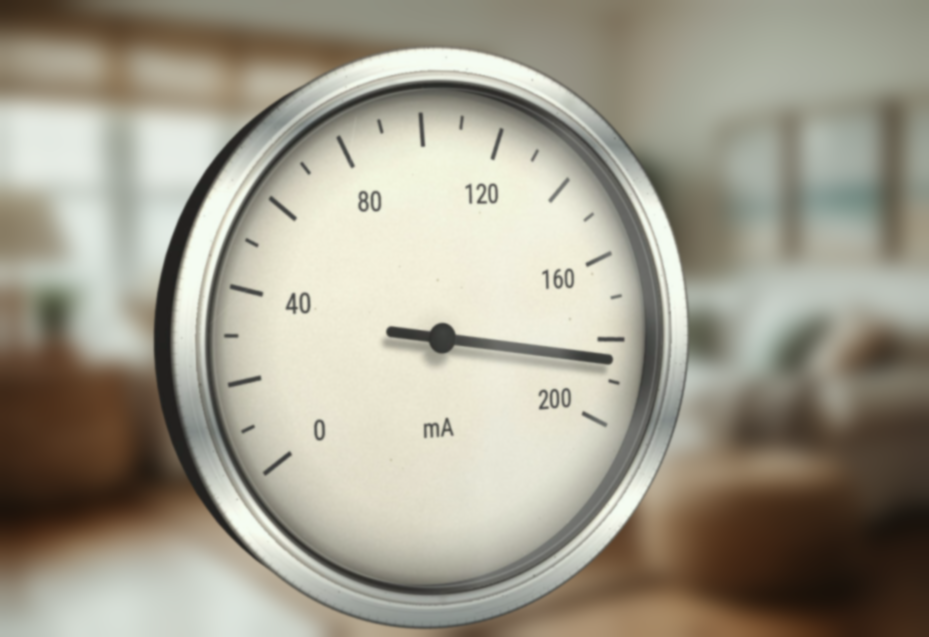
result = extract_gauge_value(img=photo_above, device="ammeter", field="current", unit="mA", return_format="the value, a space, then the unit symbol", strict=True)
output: 185 mA
